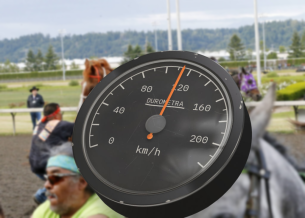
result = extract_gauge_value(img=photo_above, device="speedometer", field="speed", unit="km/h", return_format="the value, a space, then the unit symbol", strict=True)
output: 115 km/h
